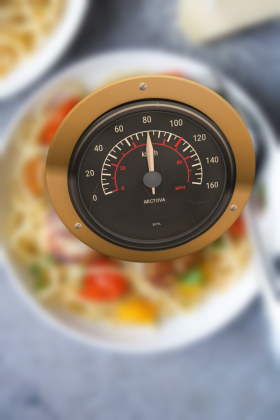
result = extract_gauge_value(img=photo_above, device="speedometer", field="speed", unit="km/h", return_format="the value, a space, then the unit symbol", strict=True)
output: 80 km/h
